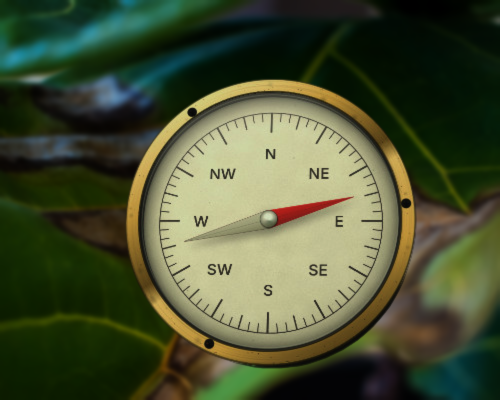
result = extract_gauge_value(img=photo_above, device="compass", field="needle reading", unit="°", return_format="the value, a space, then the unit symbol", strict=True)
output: 75 °
